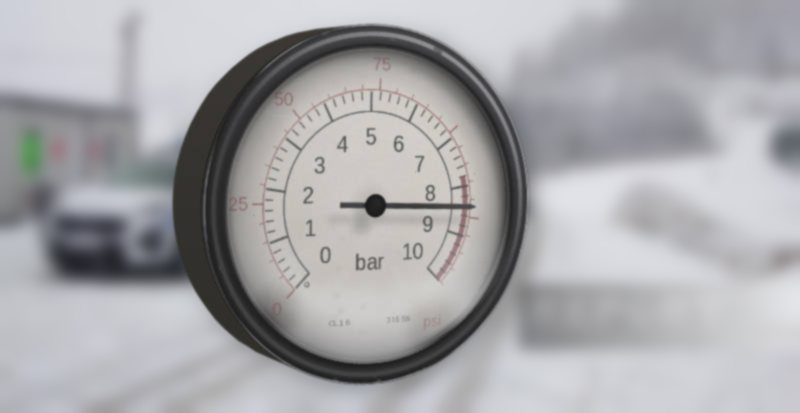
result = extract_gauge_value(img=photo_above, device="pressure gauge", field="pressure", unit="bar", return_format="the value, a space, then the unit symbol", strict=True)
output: 8.4 bar
